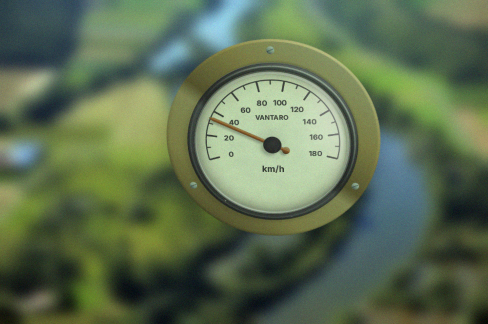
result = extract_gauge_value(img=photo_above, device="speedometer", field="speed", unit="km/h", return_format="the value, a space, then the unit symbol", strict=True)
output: 35 km/h
